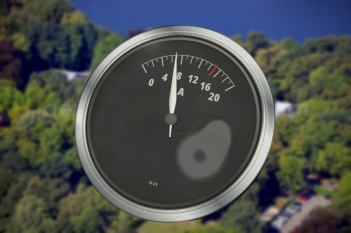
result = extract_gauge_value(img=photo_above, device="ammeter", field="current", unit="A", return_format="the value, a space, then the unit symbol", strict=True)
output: 7 A
